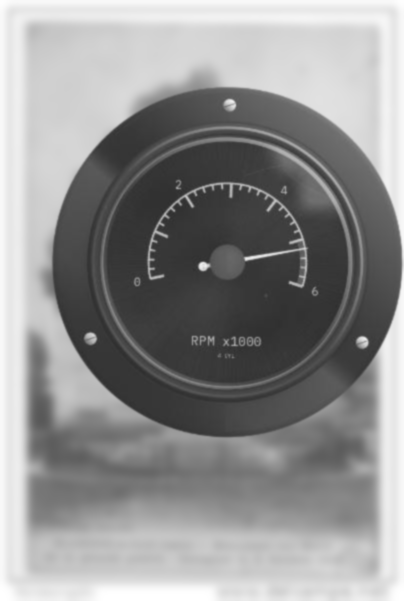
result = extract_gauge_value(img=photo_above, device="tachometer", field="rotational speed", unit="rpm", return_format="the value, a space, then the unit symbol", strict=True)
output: 5200 rpm
